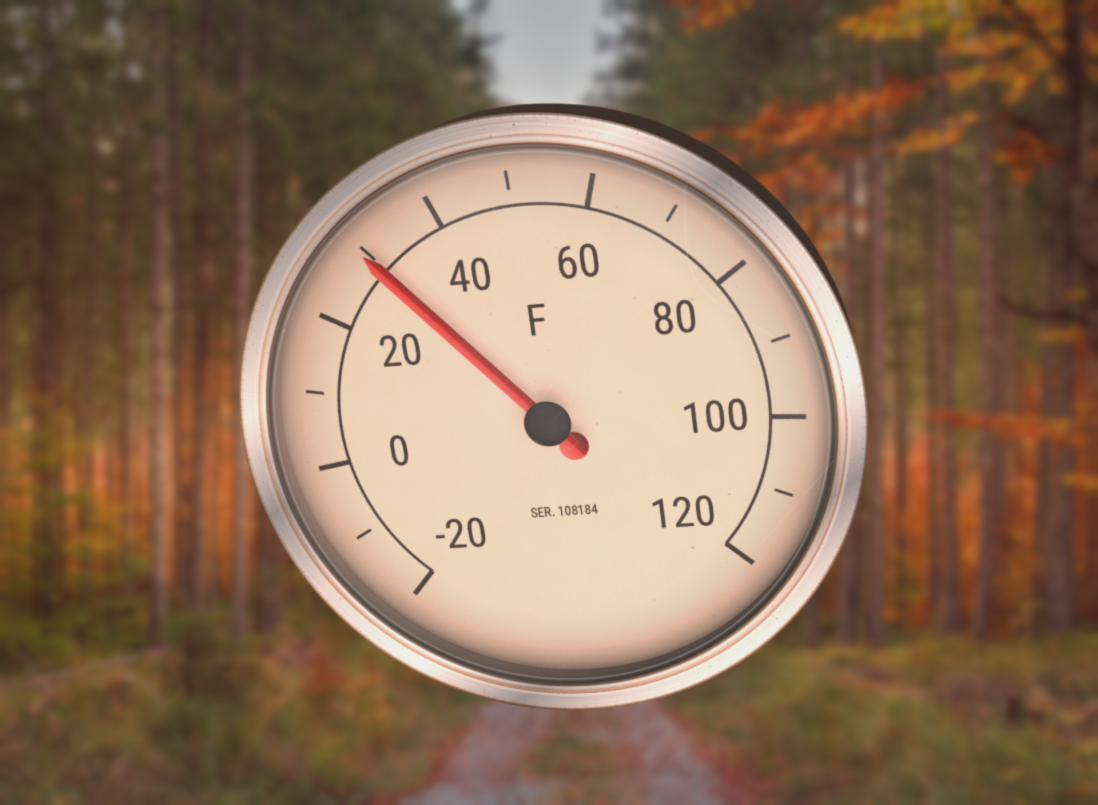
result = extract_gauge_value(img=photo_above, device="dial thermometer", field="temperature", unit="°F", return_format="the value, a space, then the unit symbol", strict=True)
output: 30 °F
